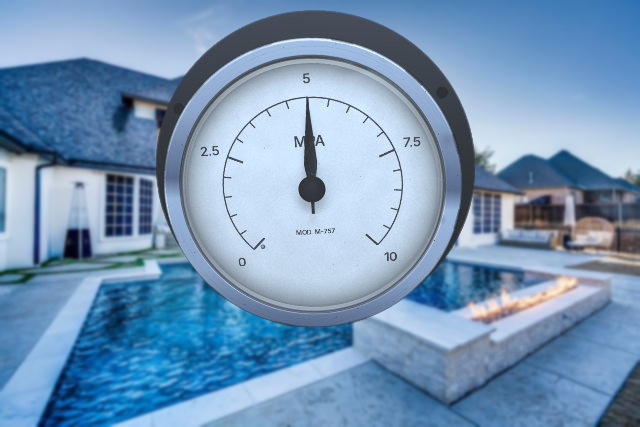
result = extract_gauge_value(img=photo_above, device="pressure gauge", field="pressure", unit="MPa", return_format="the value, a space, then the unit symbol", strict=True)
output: 5 MPa
